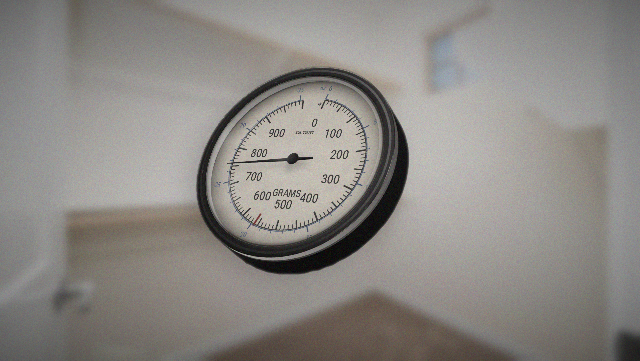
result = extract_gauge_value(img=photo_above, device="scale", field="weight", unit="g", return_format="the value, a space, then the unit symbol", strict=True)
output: 750 g
